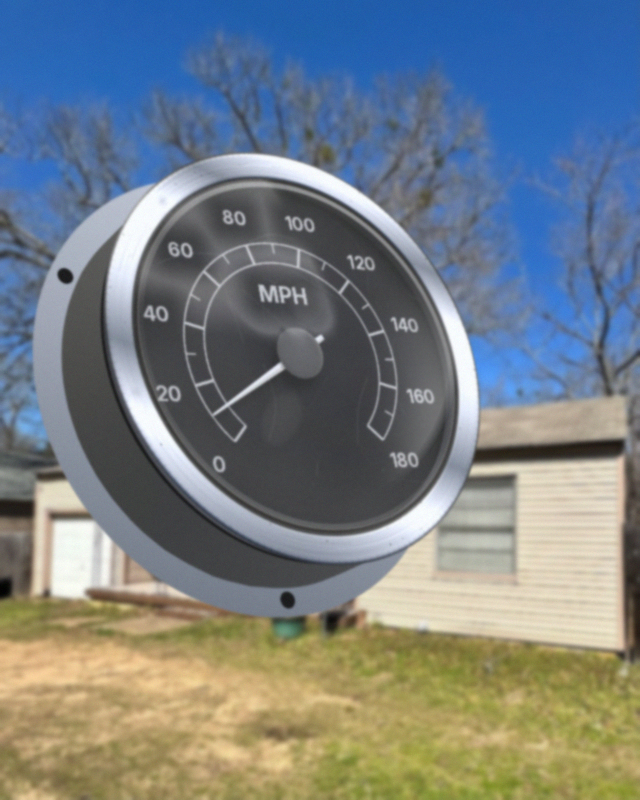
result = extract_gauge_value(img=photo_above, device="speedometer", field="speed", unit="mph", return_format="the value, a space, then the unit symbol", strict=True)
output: 10 mph
